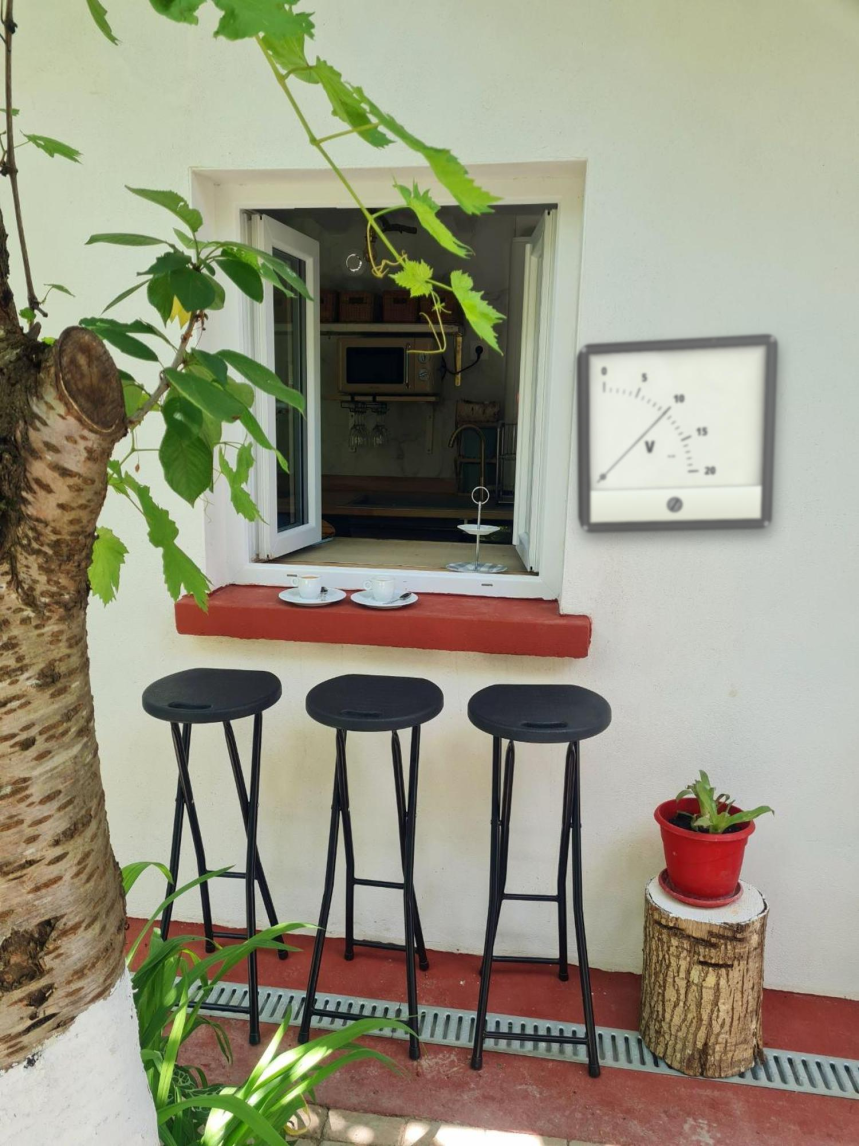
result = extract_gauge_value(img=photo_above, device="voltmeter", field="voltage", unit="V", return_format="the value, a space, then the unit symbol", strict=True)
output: 10 V
